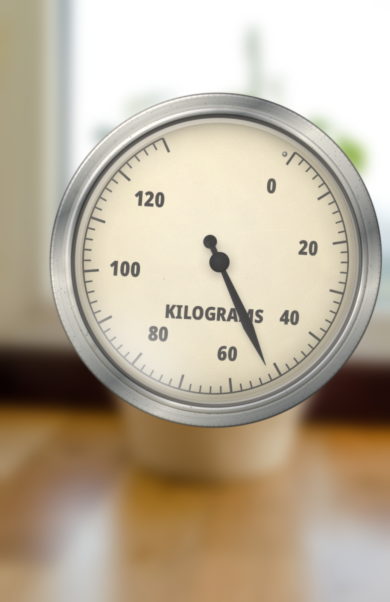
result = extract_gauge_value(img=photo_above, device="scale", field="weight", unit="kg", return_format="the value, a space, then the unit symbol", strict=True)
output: 52 kg
